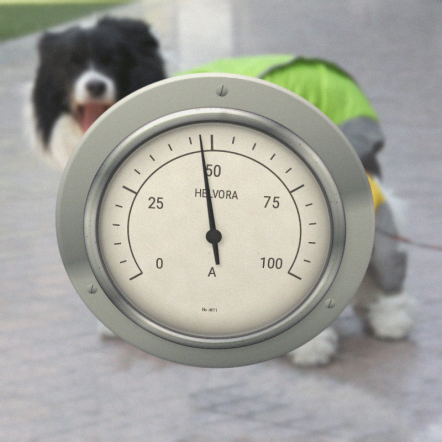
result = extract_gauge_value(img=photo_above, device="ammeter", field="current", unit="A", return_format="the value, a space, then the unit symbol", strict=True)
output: 47.5 A
